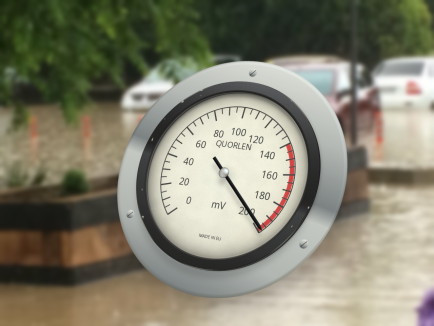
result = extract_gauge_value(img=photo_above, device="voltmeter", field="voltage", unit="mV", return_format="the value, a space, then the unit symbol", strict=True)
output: 197.5 mV
